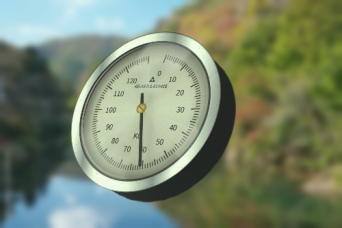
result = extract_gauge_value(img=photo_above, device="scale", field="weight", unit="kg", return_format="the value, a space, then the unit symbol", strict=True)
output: 60 kg
